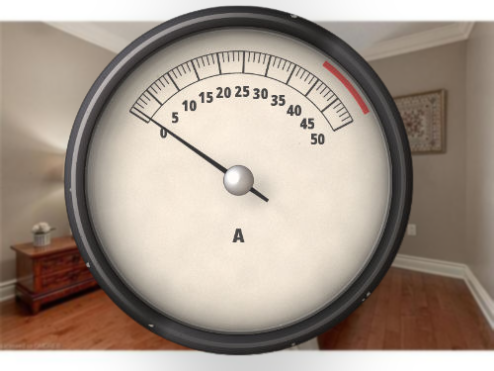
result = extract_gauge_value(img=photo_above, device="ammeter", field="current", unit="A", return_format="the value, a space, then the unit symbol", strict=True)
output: 1 A
